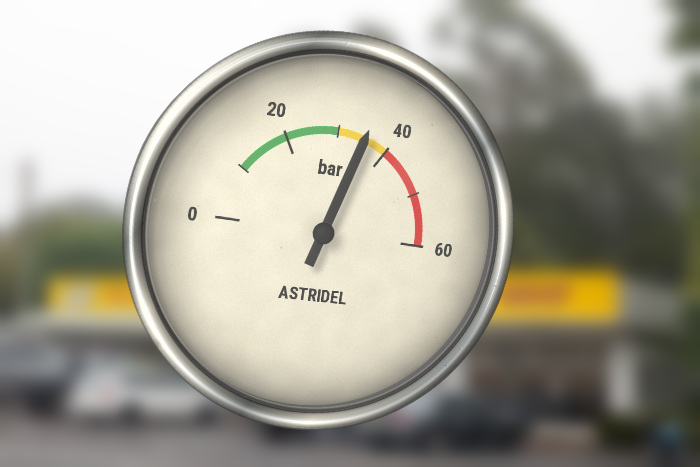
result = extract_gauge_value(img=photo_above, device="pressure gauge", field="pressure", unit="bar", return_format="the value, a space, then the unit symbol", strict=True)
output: 35 bar
